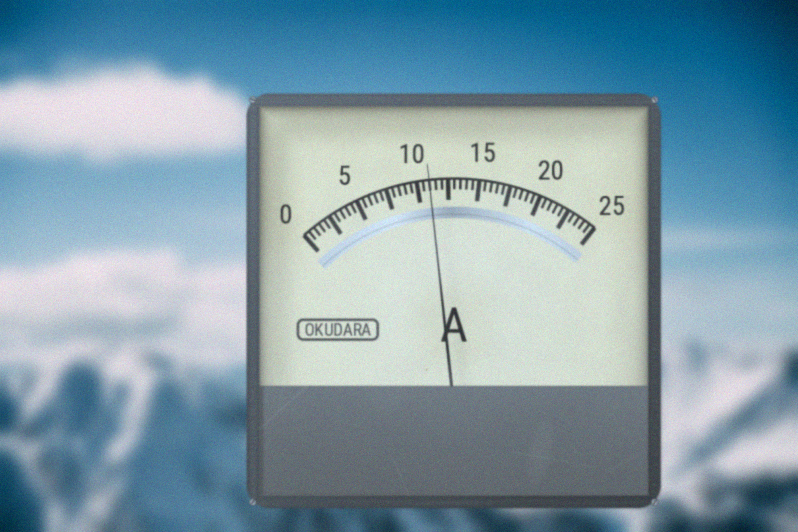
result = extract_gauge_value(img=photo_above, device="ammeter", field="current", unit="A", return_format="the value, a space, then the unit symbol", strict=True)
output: 11 A
